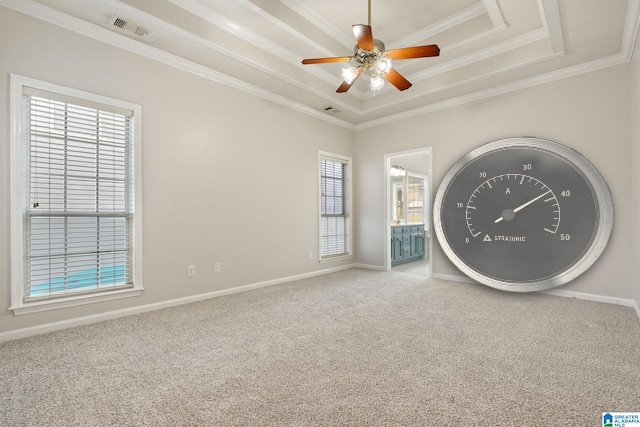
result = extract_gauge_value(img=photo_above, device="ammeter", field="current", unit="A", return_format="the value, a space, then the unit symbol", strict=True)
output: 38 A
